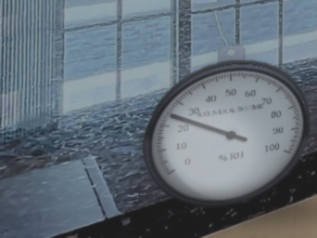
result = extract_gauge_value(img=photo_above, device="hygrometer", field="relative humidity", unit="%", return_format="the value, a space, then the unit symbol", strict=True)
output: 25 %
